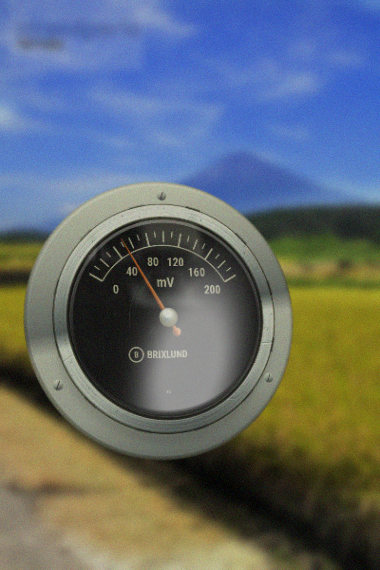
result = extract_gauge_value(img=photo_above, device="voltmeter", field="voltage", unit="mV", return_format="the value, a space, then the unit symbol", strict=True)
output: 50 mV
